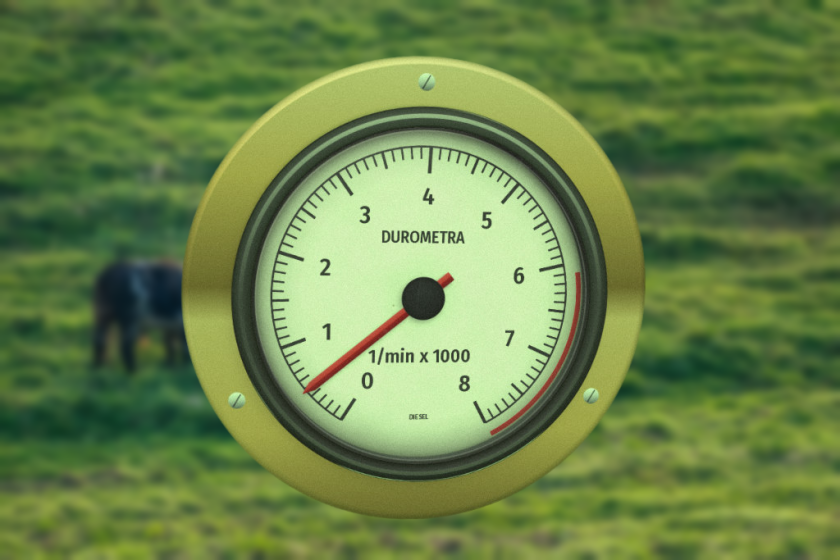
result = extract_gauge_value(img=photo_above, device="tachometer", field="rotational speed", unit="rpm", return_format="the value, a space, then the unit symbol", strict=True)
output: 500 rpm
